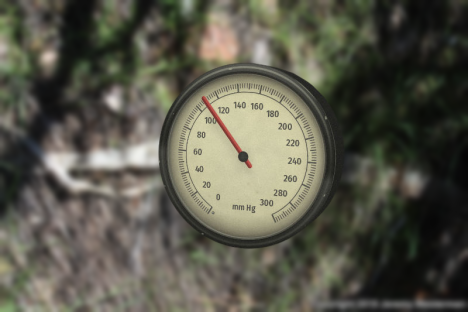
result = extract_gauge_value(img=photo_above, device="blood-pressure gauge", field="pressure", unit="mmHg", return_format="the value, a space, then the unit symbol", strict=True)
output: 110 mmHg
